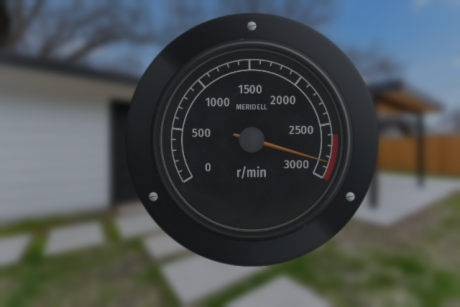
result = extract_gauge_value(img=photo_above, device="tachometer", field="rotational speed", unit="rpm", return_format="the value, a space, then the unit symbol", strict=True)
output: 2850 rpm
